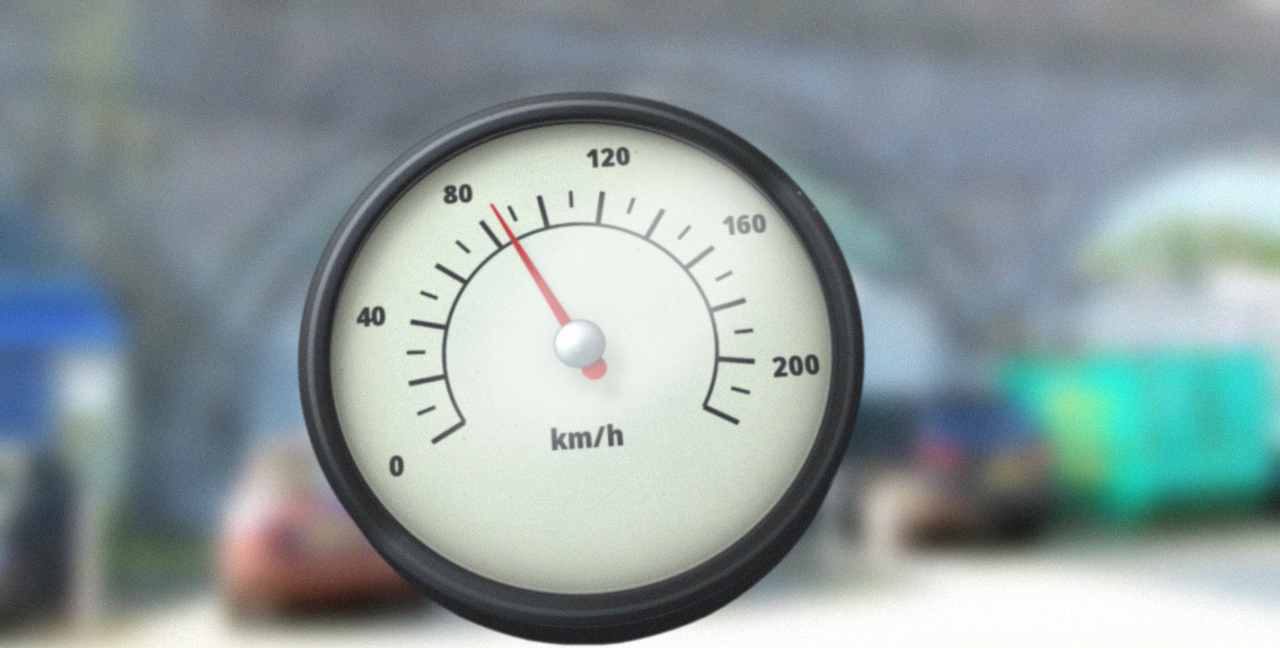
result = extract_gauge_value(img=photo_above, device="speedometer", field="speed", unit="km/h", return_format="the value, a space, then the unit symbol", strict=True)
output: 85 km/h
